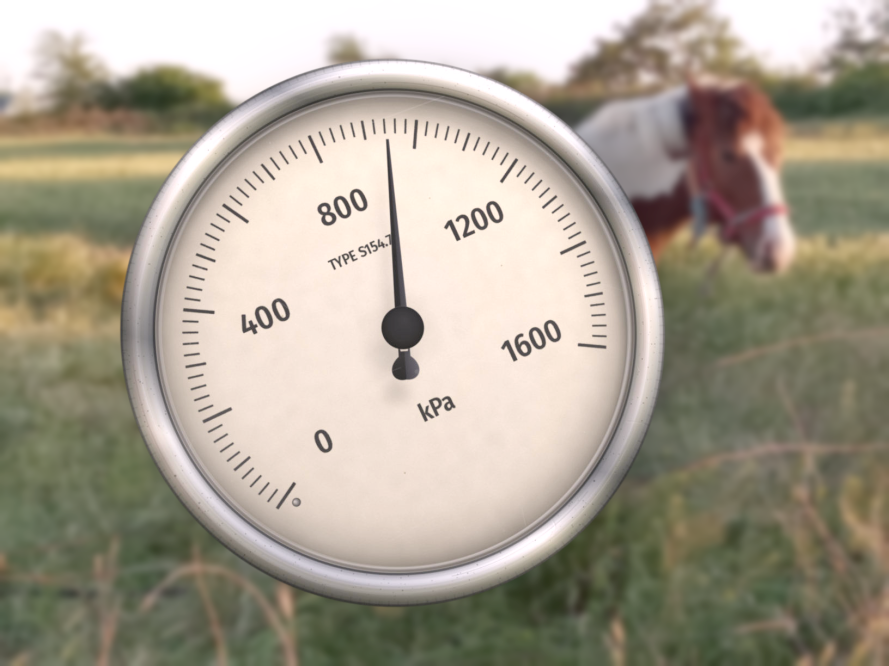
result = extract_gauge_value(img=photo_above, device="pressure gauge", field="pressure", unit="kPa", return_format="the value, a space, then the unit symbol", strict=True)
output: 940 kPa
